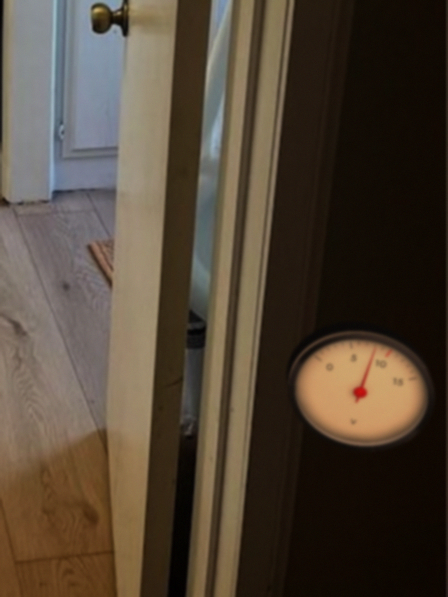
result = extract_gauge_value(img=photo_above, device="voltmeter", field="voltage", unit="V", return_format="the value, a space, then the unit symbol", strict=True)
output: 8 V
